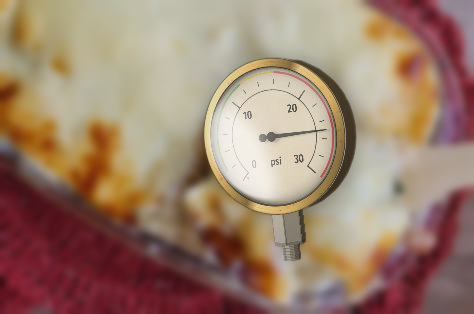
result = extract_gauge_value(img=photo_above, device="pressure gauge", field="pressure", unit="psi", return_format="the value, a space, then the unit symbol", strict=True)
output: 25 psi
